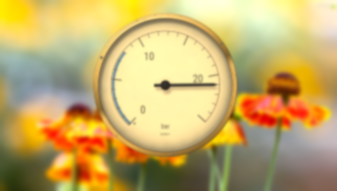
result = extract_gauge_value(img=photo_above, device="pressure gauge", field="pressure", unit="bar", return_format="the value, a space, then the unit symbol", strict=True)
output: 21 bar
